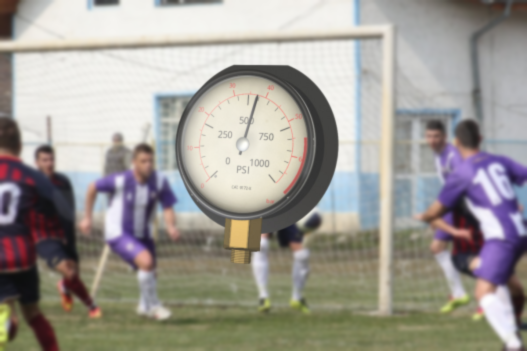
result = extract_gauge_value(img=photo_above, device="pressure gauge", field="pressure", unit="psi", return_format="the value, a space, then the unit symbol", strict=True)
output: 550 psi
